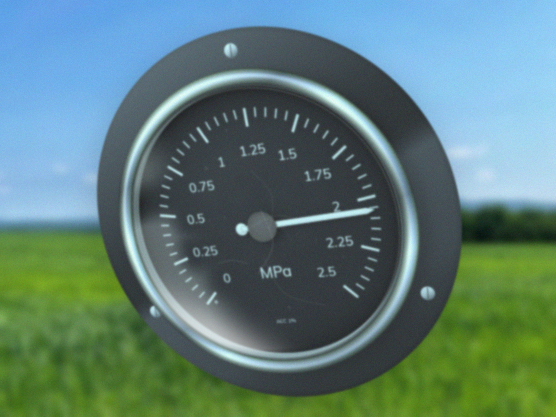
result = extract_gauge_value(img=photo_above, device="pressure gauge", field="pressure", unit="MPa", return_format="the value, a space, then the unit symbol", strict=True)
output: 2.05 MPa
